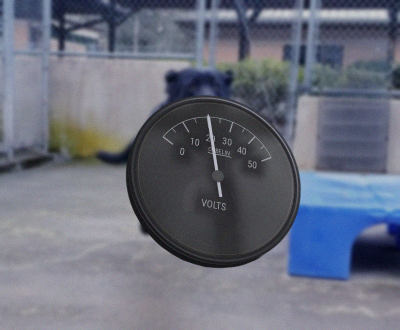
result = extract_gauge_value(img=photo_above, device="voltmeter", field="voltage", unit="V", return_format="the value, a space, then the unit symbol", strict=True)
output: 20 V
